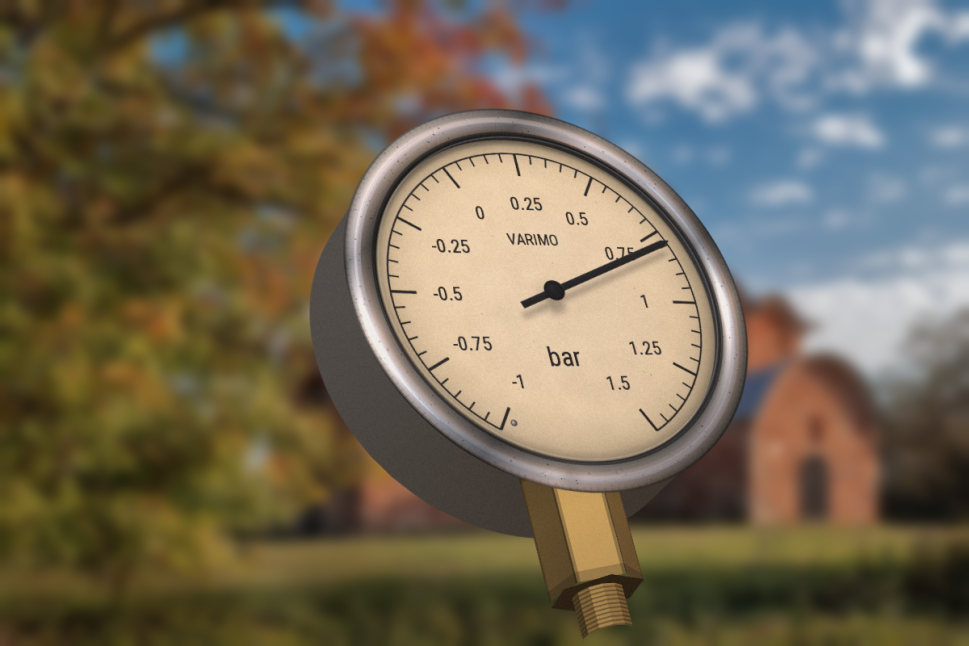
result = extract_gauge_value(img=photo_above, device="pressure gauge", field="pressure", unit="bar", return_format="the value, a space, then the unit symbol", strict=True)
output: 0.8 bar
